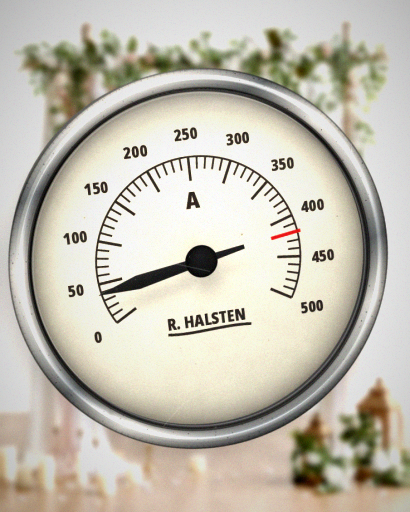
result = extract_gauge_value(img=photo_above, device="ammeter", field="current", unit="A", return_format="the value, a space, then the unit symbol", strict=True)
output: 40 A
